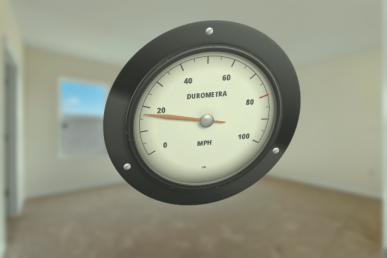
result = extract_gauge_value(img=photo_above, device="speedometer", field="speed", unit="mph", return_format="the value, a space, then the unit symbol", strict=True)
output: 17.5 mph
